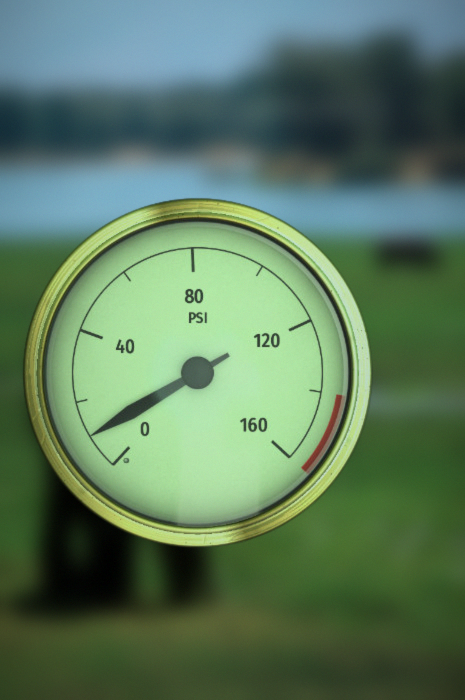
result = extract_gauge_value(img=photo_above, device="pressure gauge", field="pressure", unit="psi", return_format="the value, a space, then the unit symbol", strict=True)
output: 10 psi
